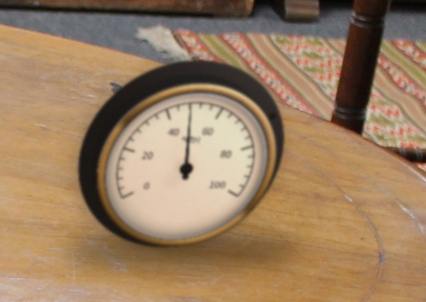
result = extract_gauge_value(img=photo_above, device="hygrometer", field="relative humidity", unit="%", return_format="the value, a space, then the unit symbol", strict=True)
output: 48 %
